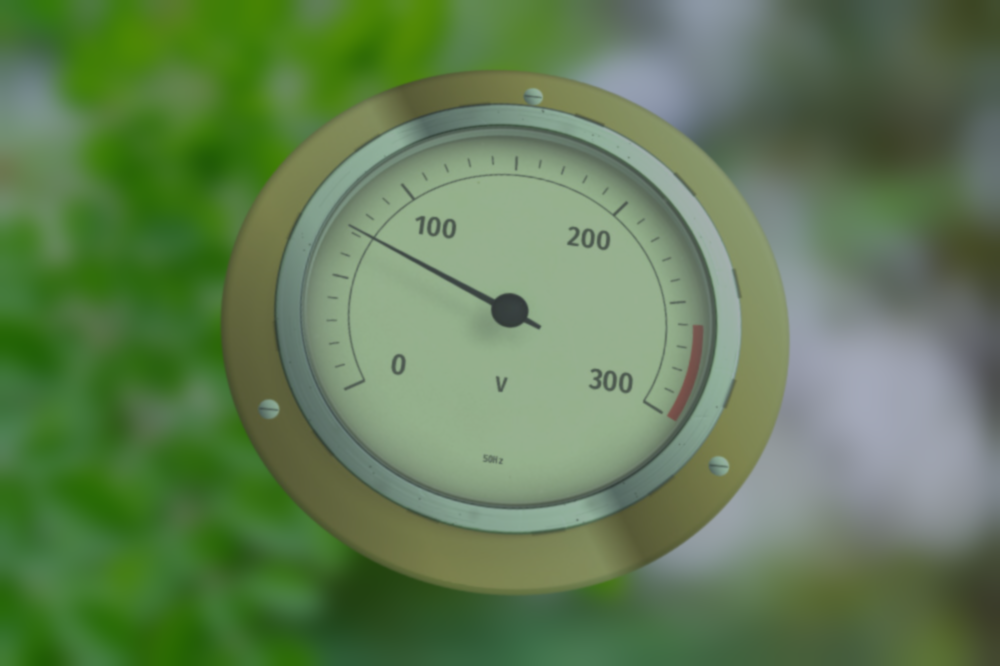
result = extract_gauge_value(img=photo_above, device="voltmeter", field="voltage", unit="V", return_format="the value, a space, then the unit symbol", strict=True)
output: 70 V
